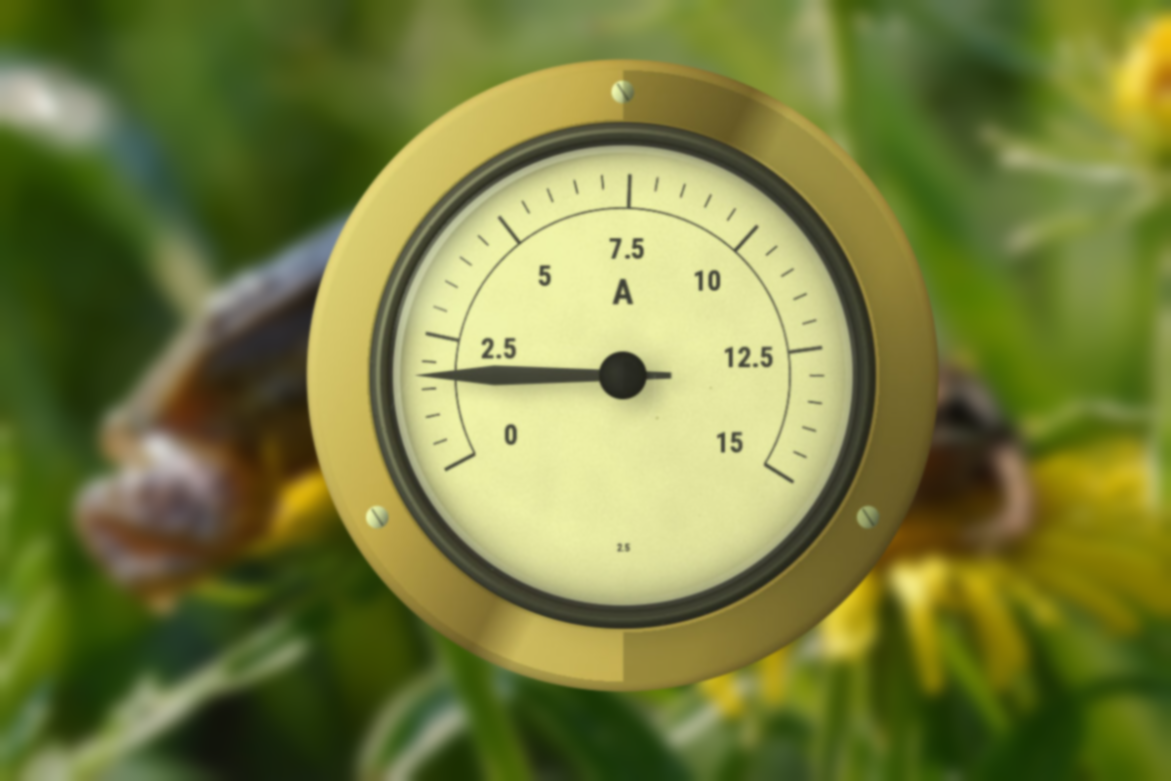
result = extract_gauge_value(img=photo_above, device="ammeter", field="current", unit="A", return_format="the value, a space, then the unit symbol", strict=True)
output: 1.75 A
